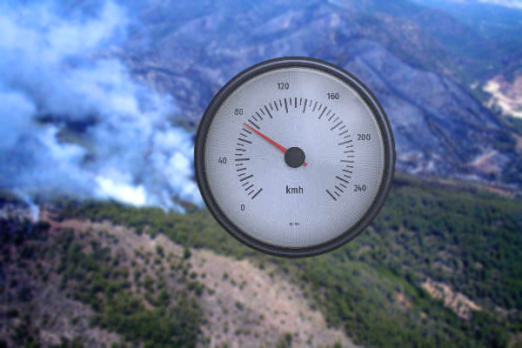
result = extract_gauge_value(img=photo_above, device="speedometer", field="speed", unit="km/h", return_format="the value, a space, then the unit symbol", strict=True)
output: 75 km/h
